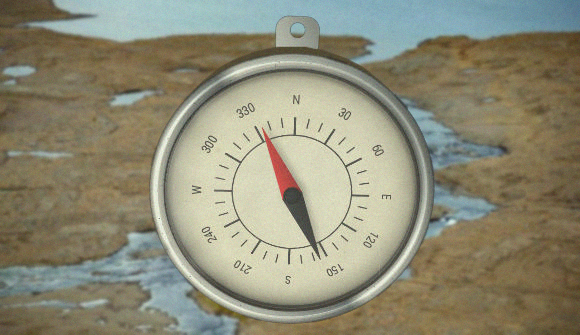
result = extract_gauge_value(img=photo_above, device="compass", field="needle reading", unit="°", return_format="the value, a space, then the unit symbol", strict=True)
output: 335 °
